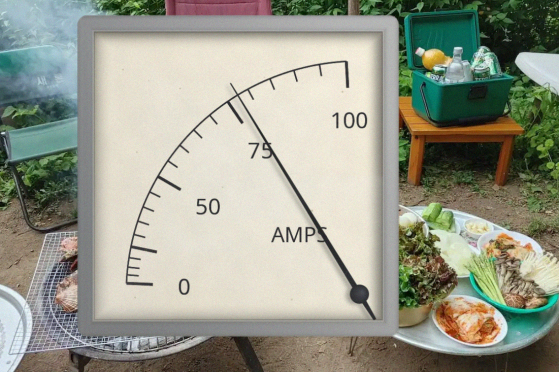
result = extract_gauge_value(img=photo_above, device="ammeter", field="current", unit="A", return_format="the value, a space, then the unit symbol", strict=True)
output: 77.5 A
